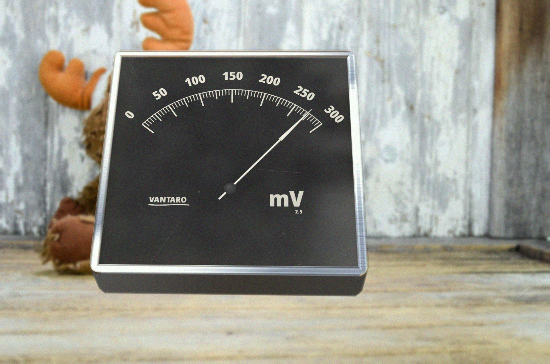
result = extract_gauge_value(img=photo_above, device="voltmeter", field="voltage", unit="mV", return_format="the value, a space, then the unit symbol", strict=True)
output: 275 mV
